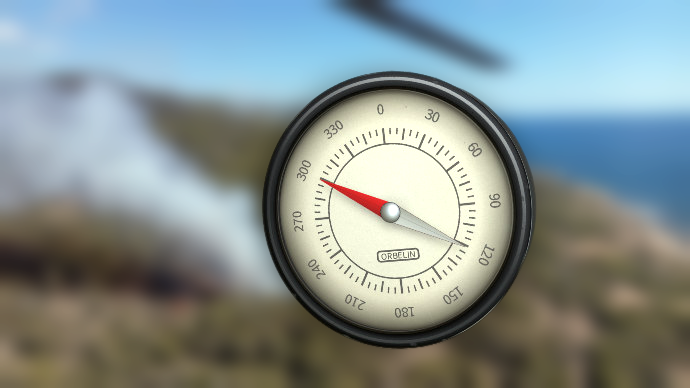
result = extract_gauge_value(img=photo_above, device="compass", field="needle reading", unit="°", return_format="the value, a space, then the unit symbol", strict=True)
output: 300 °
